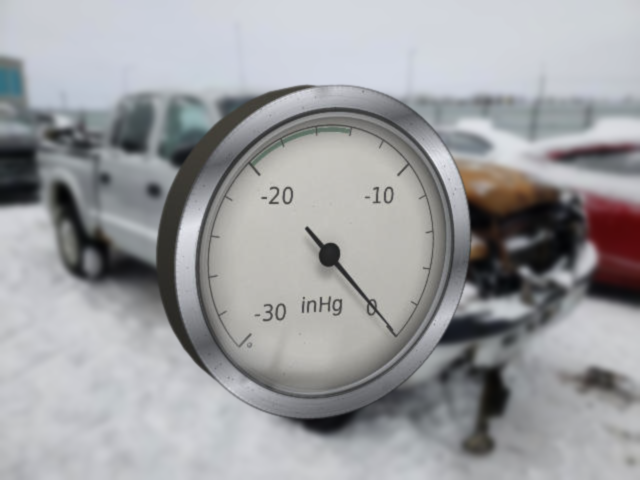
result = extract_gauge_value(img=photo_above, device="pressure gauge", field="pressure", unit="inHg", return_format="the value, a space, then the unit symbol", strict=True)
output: 0 inHg
